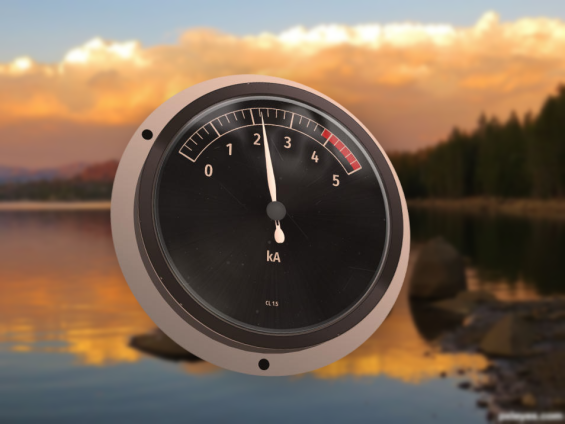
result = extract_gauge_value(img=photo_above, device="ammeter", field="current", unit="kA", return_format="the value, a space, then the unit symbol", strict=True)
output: 2.2 kA
